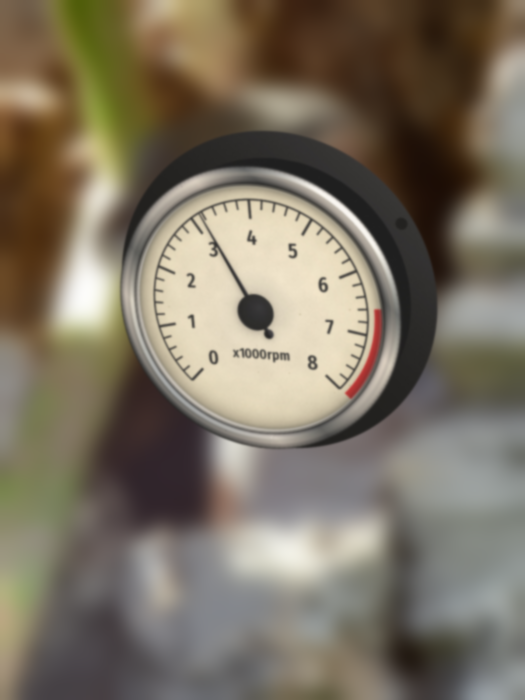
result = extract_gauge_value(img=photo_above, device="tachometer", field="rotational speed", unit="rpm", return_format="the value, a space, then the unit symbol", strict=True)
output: 3200 rpm
